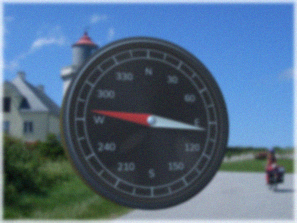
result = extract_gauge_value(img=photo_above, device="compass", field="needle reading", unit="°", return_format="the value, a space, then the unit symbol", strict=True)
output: 277.5 °
